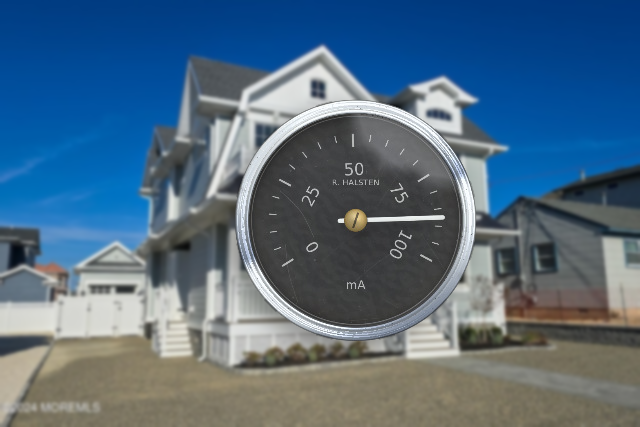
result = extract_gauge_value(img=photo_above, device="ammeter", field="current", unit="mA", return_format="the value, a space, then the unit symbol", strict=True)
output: 87.5 mA
